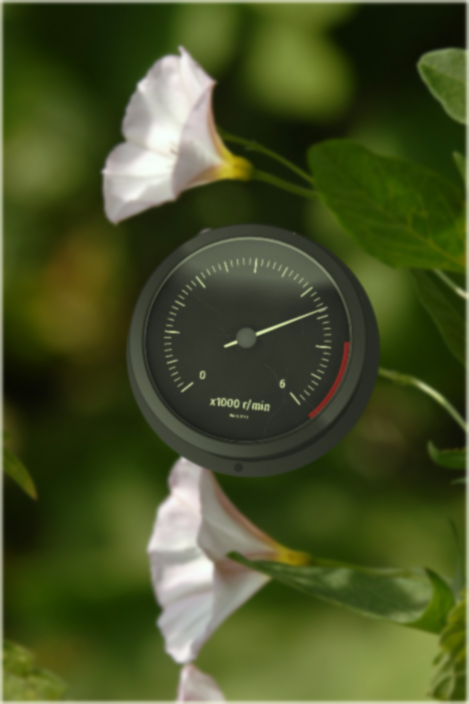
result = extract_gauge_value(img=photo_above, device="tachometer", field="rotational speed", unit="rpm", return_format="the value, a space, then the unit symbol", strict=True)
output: 4400 rpm
